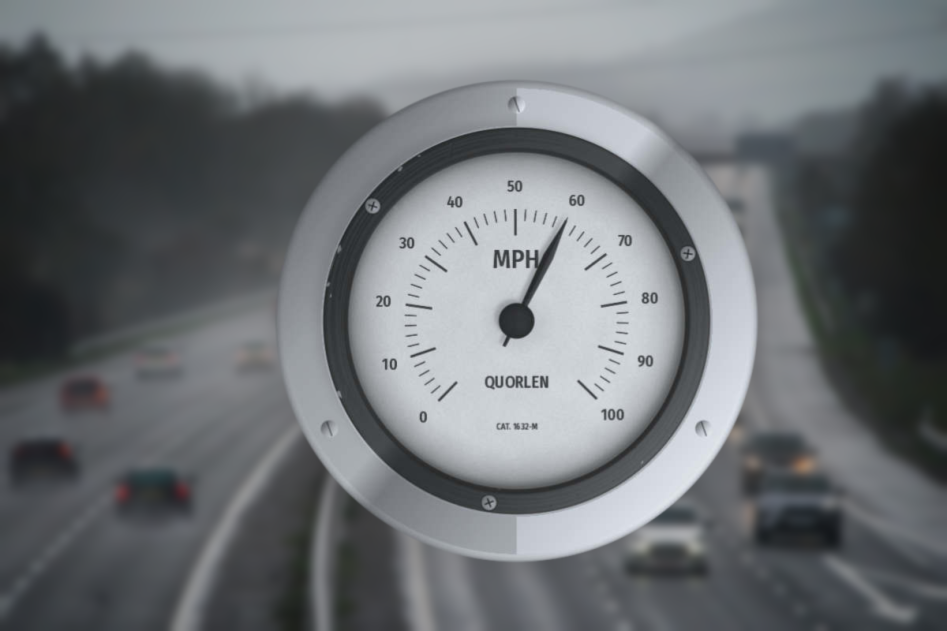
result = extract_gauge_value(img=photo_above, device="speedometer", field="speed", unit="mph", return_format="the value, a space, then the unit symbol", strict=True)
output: 60 mph
